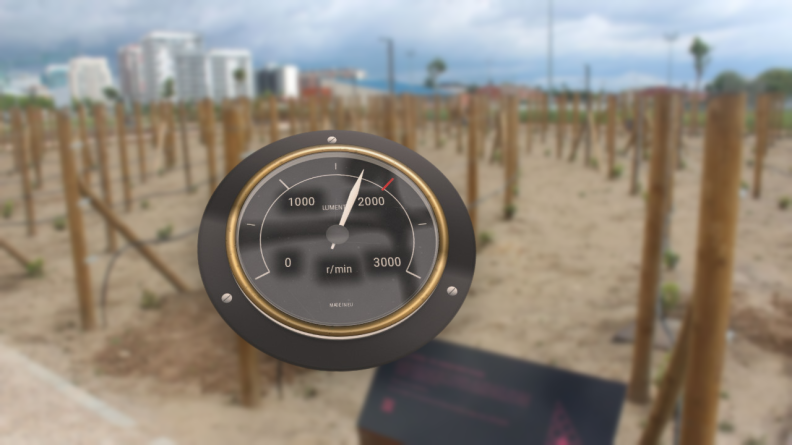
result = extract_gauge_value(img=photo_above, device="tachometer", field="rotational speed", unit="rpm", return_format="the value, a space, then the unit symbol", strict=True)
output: 1750 rpm
